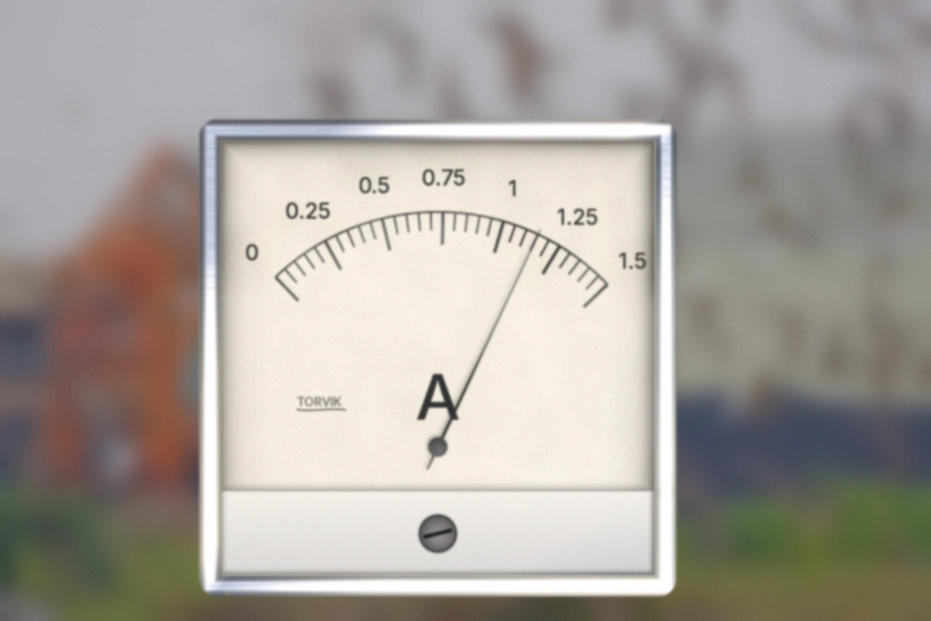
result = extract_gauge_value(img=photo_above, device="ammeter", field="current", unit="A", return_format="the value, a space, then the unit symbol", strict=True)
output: 1.15 A
